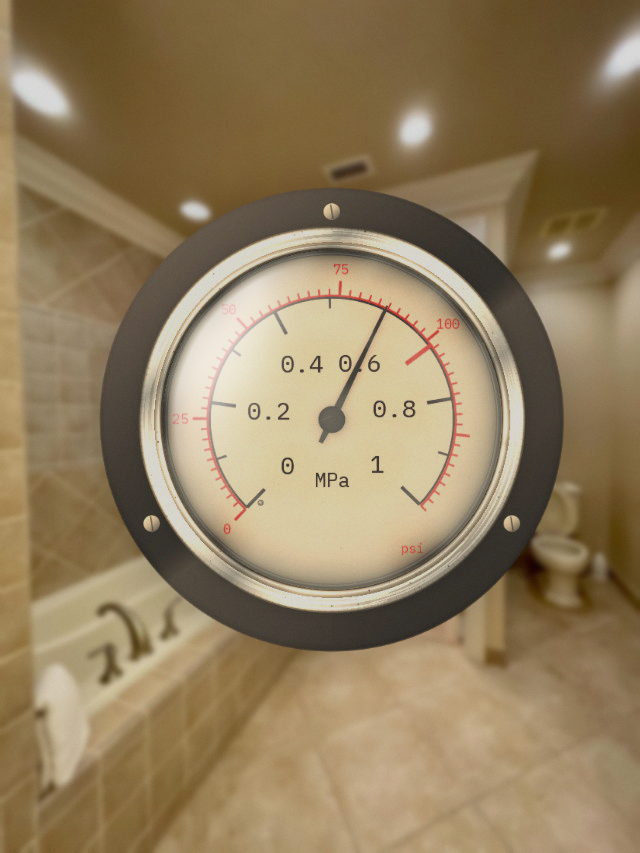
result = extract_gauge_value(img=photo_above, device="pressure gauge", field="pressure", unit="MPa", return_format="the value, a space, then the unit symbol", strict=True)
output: 0.6 MPa
